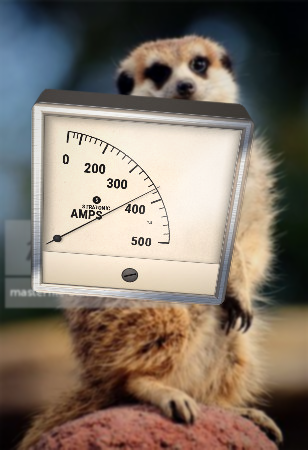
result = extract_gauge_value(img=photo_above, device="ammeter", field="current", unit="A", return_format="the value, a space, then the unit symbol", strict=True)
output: 370 A
